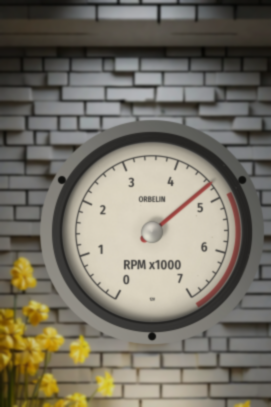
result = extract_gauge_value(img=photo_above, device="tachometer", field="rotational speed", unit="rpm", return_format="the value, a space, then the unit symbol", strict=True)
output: 4700 rpm
